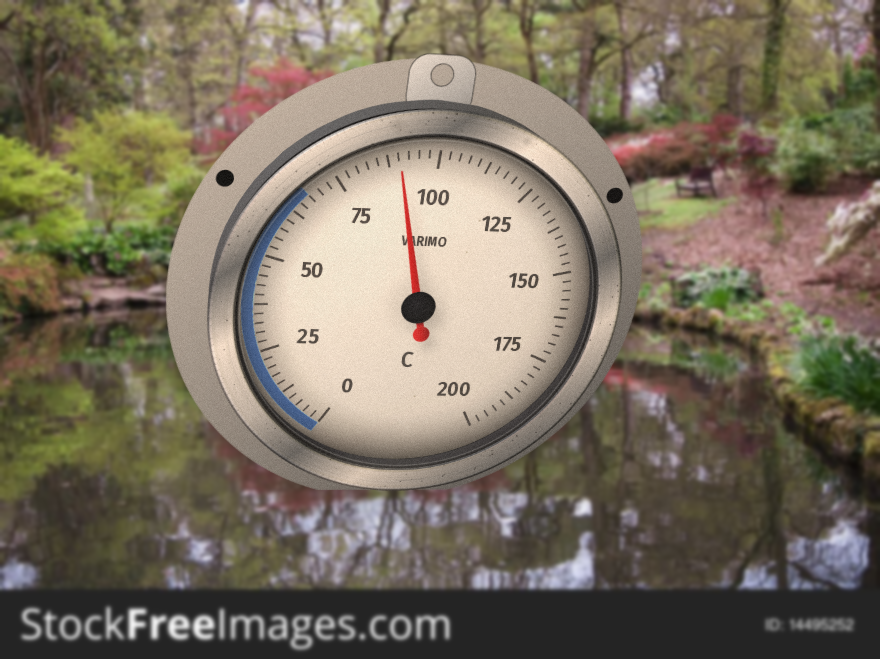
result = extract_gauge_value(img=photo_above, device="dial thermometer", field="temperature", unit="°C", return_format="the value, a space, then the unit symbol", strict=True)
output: 90 °C
